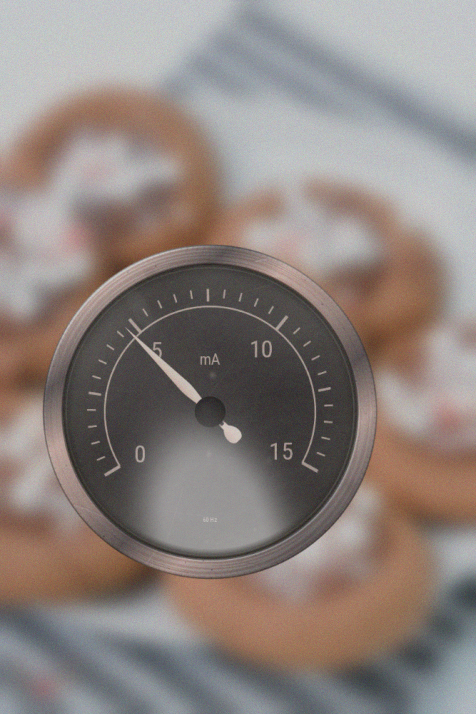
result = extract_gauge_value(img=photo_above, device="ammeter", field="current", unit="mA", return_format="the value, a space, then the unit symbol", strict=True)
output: 4.75 mA
